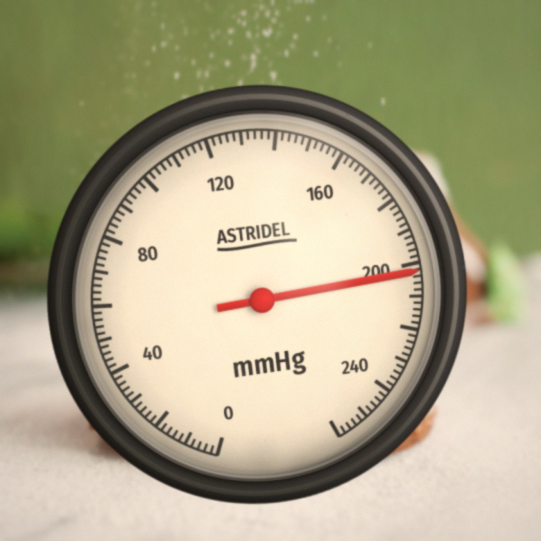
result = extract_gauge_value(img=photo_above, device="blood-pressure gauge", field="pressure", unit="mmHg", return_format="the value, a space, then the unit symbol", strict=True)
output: 202 mmHg
